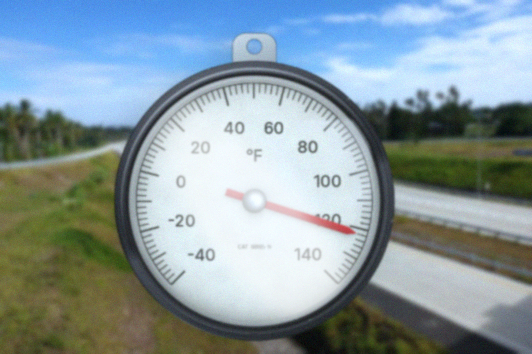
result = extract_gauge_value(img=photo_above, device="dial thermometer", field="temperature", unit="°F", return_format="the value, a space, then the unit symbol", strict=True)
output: 122 °F
